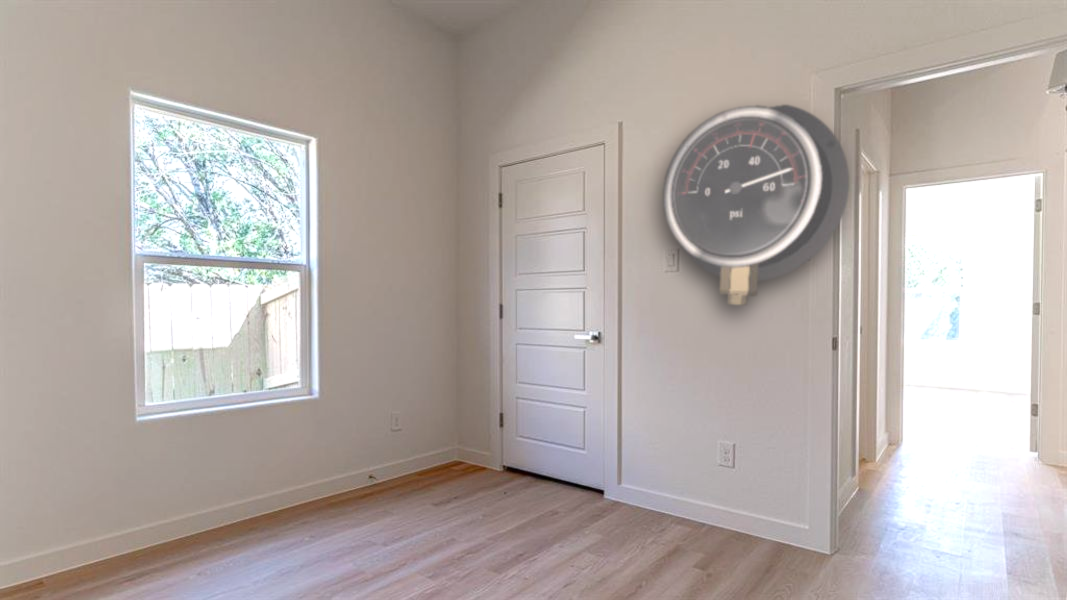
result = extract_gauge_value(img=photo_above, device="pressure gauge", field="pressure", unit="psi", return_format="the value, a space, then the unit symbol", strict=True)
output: 55 psi
